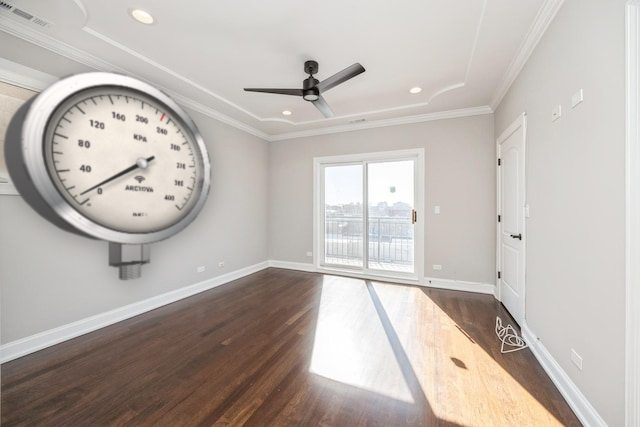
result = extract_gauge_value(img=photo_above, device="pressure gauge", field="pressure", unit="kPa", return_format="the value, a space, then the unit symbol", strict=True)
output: 10 kPa
